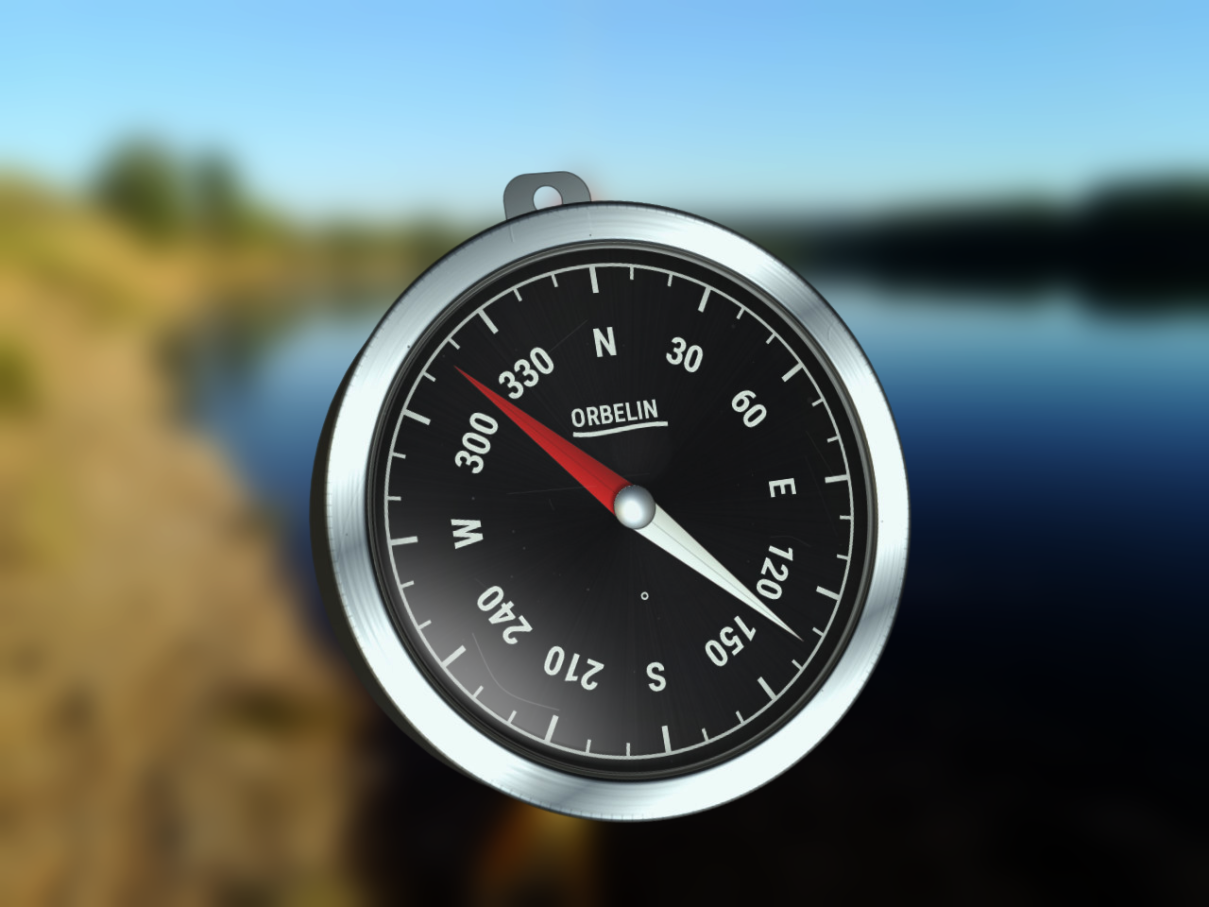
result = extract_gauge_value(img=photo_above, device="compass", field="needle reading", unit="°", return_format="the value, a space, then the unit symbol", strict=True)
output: 315 °
